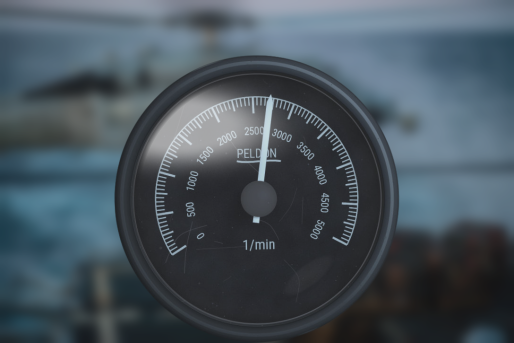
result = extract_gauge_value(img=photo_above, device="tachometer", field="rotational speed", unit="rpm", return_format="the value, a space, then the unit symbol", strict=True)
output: 2700 rpm
